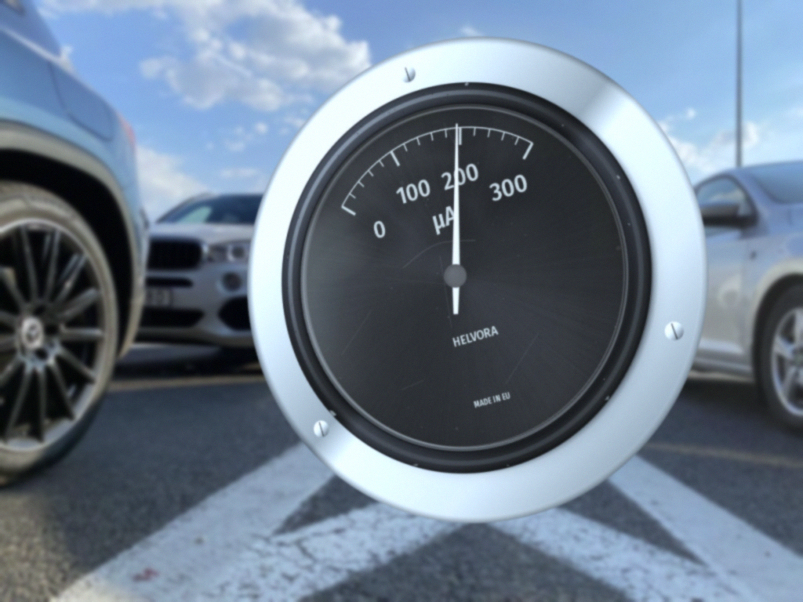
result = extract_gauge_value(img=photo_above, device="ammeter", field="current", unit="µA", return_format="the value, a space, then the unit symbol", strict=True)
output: 200 µA
